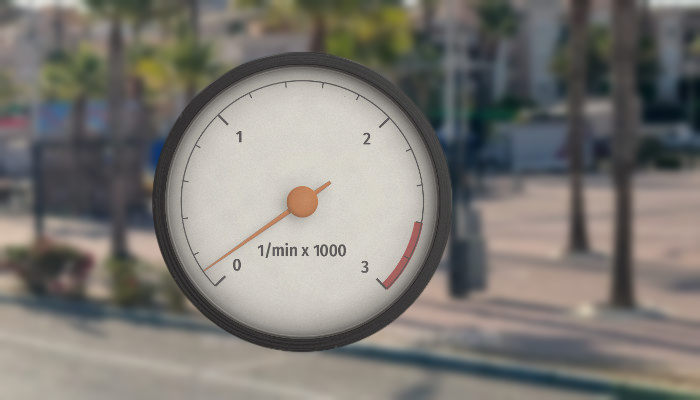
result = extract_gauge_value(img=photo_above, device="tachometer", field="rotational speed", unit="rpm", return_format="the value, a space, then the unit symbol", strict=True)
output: 100 rpm
